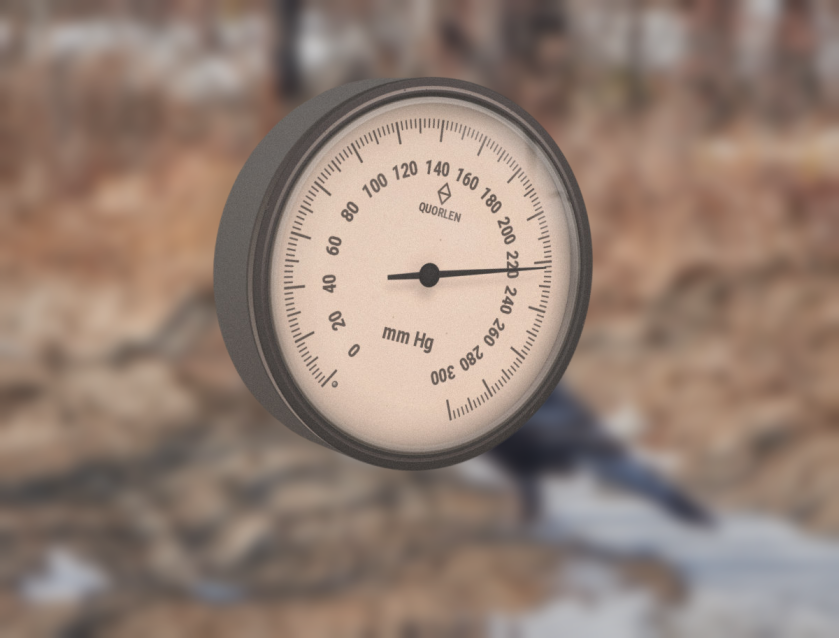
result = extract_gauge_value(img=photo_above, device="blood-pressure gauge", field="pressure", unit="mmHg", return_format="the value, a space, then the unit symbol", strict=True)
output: 222 mmHg
